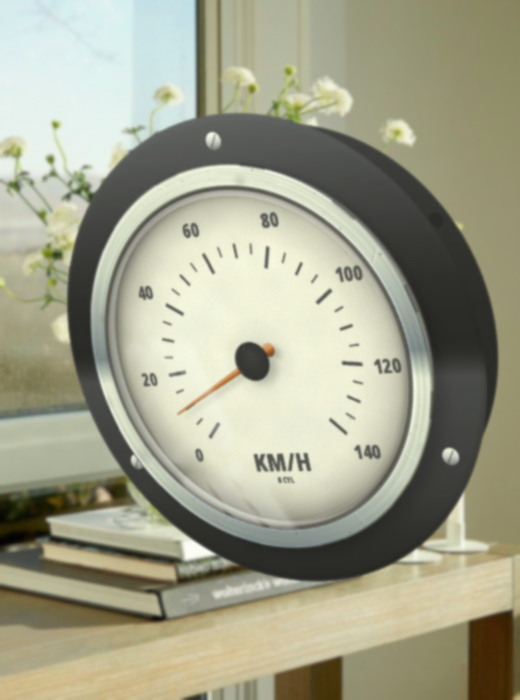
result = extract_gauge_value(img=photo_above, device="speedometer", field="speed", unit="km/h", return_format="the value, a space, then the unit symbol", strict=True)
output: 10 km/h
